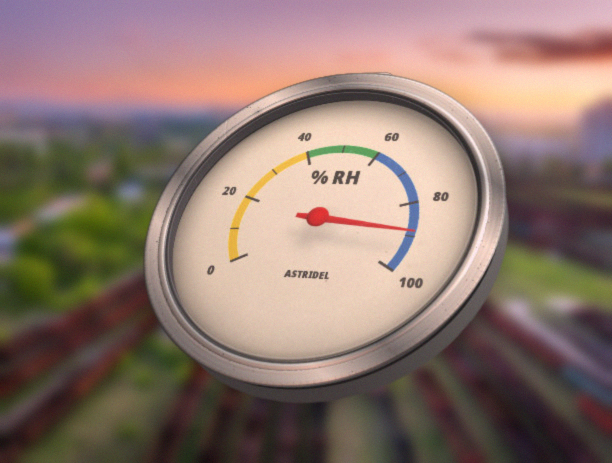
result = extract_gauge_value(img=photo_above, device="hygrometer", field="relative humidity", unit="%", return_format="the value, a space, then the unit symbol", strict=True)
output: 90 %
